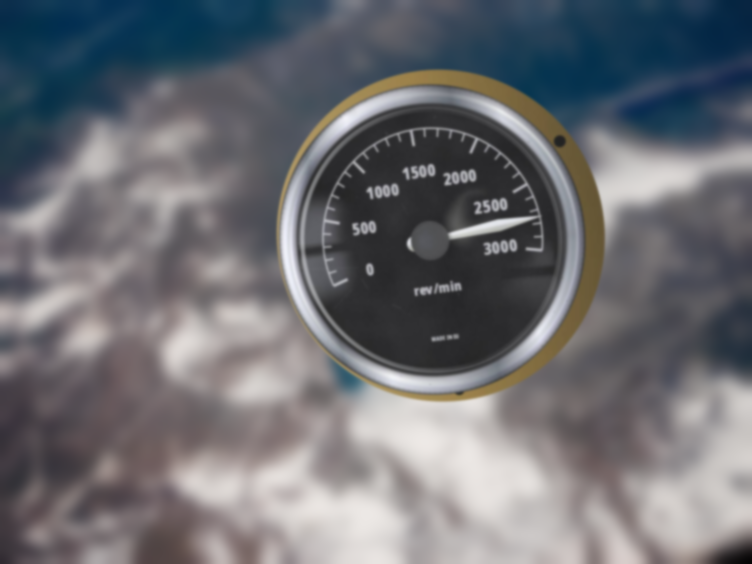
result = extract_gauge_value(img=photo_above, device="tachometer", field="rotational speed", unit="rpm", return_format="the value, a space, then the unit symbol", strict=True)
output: 2750 rpm
